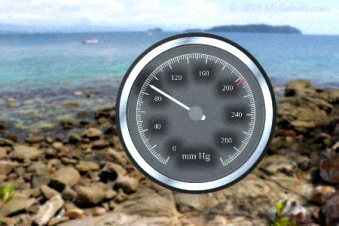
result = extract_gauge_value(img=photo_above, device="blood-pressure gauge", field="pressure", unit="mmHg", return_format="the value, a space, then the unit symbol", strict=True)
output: 90 mmHg
